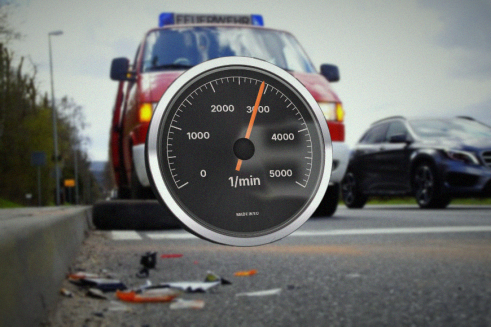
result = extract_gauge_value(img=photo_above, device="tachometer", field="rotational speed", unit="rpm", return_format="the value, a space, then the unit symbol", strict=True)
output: 2900 rpm
